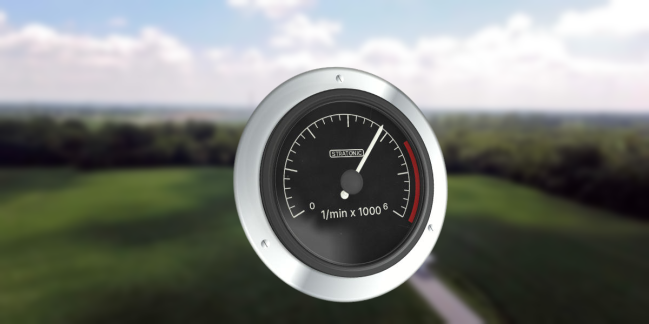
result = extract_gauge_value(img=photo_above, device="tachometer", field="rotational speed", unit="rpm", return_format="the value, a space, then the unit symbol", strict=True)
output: 3800 rpm
